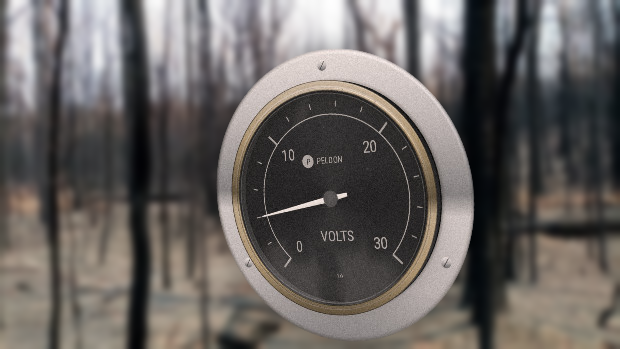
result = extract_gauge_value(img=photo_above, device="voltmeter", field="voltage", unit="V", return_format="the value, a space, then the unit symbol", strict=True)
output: 4 V
